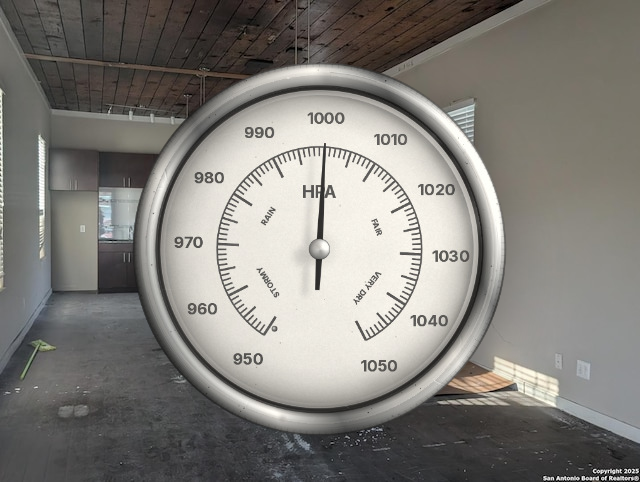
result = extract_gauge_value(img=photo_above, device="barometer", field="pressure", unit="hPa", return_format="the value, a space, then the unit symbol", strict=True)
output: 1000 hPa
